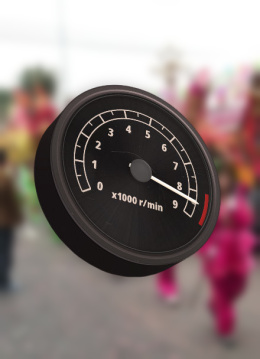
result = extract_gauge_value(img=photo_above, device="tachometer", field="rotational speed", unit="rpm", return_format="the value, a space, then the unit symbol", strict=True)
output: 8500 rpm
